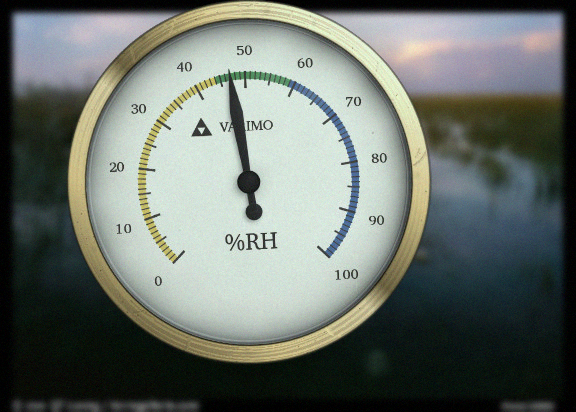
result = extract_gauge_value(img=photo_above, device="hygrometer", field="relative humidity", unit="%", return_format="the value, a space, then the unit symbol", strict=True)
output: 47 %
